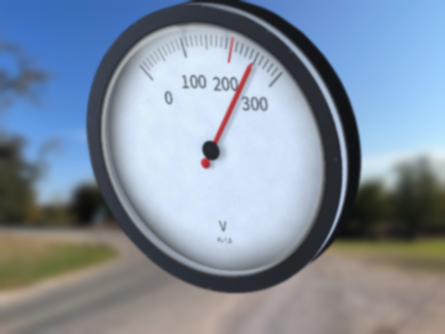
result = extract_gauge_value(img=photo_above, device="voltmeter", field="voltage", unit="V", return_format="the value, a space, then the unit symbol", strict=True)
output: 250 V
